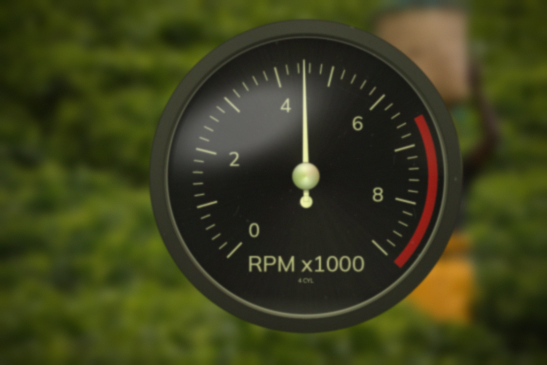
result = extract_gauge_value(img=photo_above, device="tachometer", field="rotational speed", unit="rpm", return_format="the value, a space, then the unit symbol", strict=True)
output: 4500 rpm
